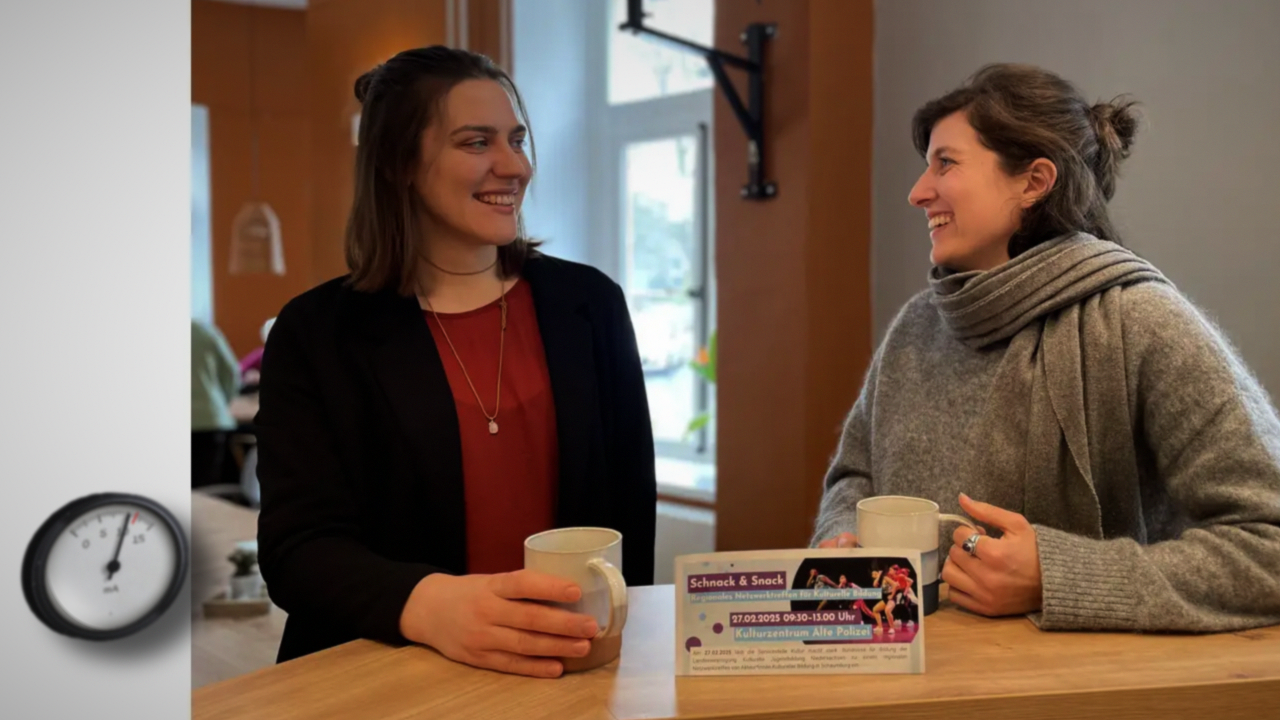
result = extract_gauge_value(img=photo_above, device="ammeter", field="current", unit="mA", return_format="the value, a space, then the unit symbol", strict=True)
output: 10 mA
